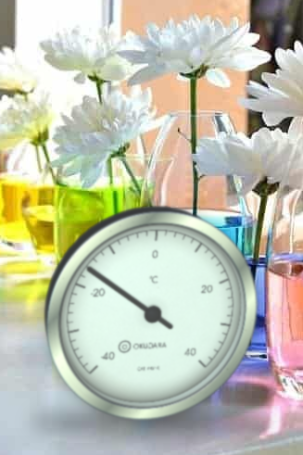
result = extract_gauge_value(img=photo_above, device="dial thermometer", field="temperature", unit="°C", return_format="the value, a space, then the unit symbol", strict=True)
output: -16 °C
